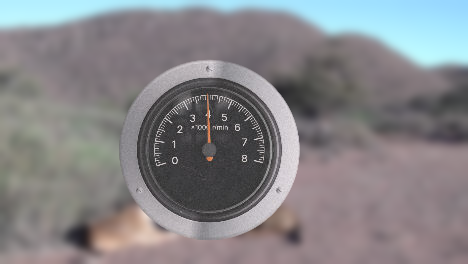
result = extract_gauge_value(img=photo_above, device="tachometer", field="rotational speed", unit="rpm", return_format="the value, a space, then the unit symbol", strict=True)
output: 4000 rpm
